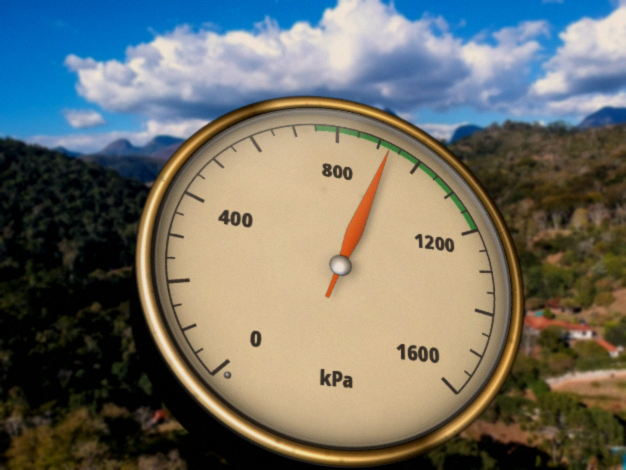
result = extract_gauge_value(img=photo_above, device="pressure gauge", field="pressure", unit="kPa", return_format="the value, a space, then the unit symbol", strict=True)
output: 925 kPa
